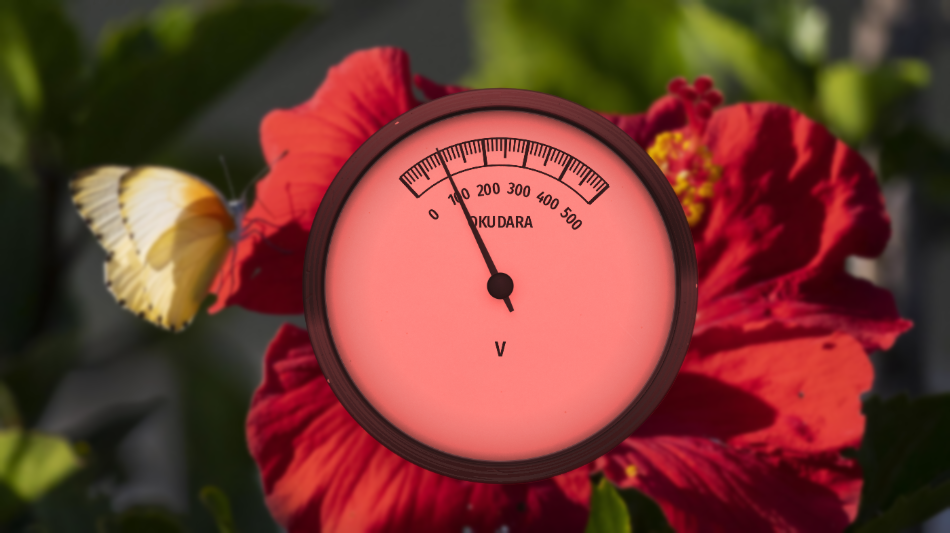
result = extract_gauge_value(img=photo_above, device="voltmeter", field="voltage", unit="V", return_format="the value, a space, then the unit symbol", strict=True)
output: 100 V
